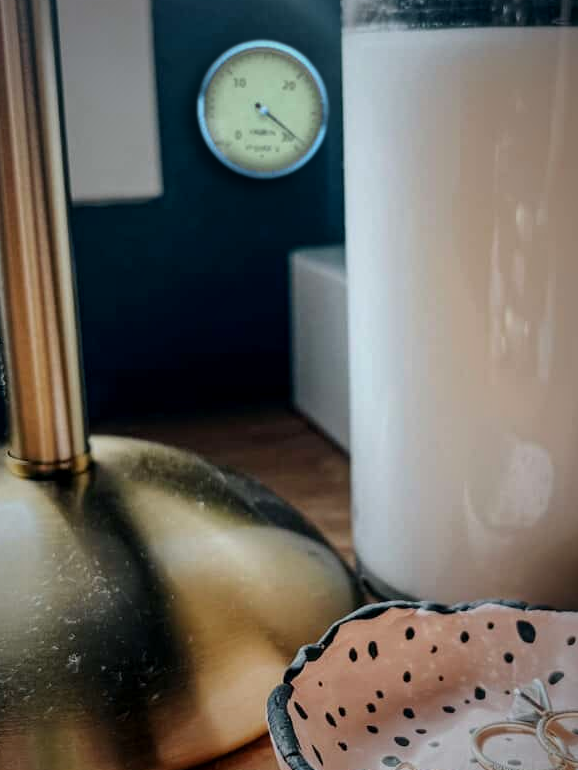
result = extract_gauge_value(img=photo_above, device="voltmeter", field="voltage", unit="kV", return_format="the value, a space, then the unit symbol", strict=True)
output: 29 kV
